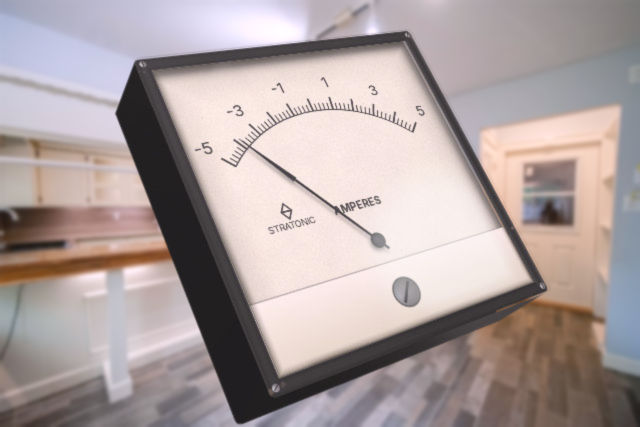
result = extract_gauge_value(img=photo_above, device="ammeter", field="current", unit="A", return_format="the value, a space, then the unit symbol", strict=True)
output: -4 A
